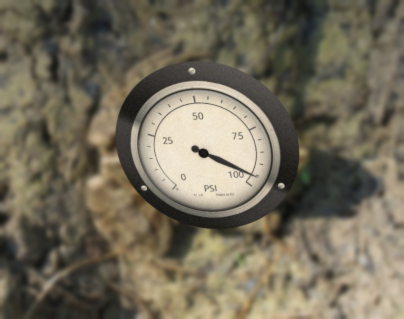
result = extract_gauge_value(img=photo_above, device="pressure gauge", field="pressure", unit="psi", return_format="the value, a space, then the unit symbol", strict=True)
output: 95 psi
